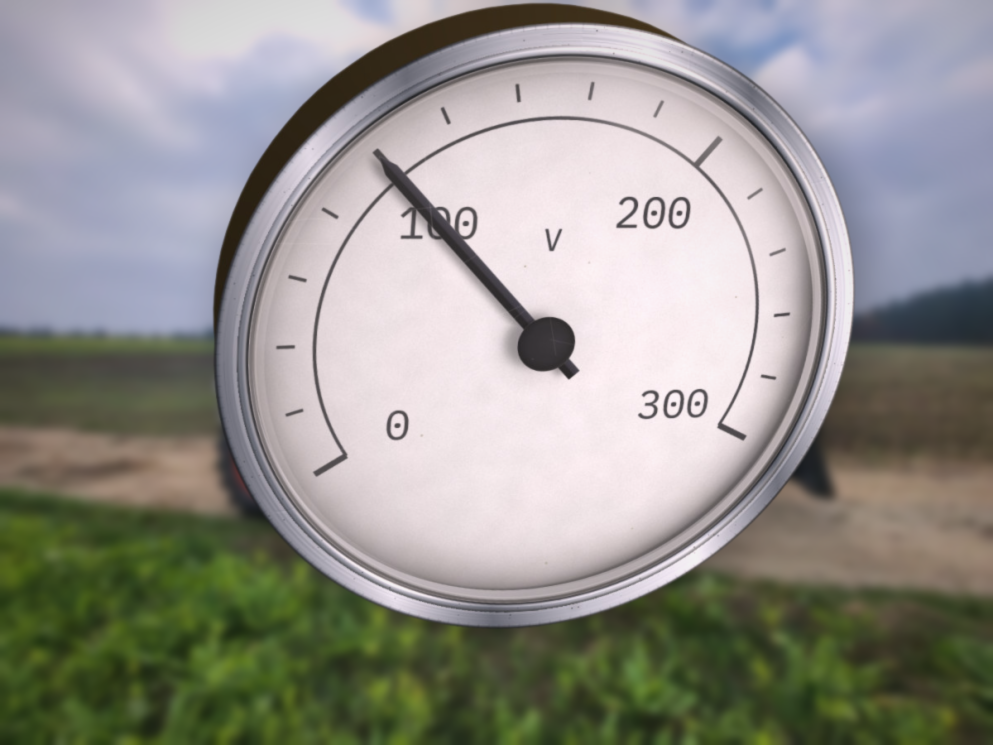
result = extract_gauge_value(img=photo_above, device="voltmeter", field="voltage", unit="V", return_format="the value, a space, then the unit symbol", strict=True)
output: 100 V
